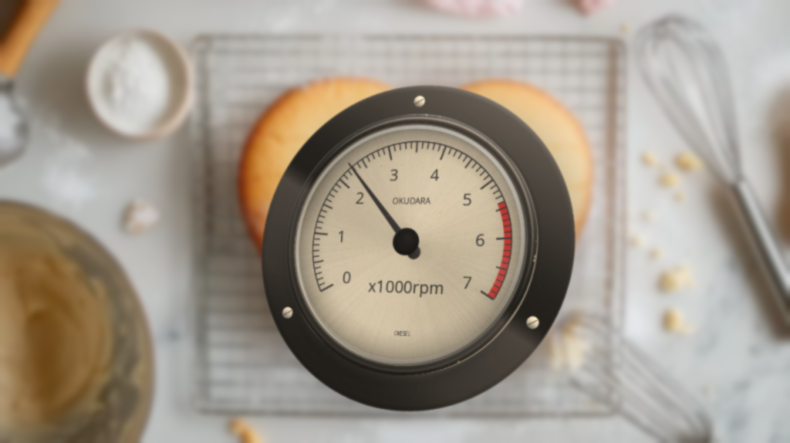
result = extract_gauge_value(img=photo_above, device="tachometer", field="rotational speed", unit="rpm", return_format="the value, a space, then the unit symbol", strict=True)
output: 2300 rpm
